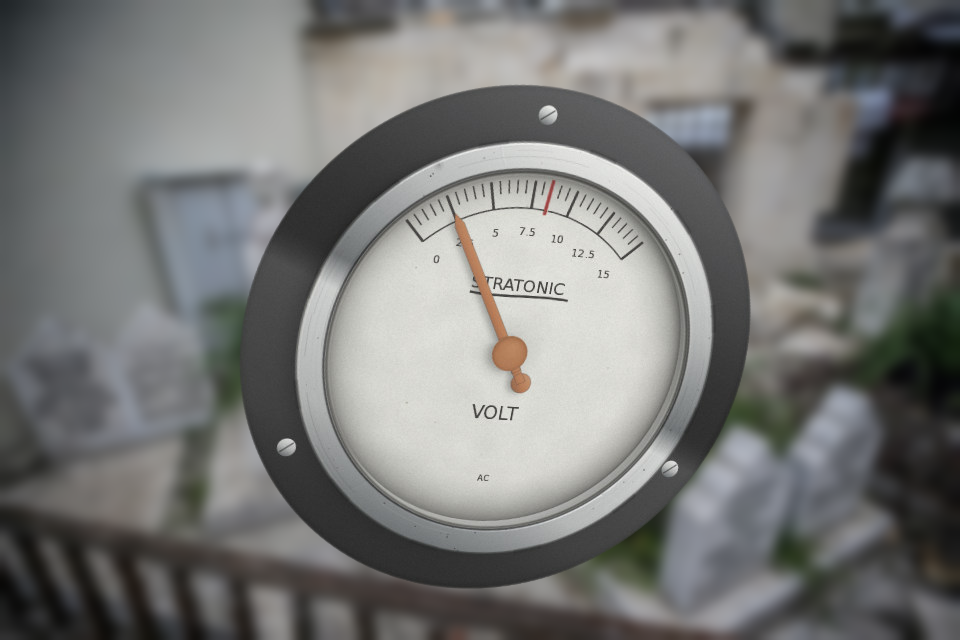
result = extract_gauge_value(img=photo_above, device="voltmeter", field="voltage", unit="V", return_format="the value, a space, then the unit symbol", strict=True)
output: 2.5 V
